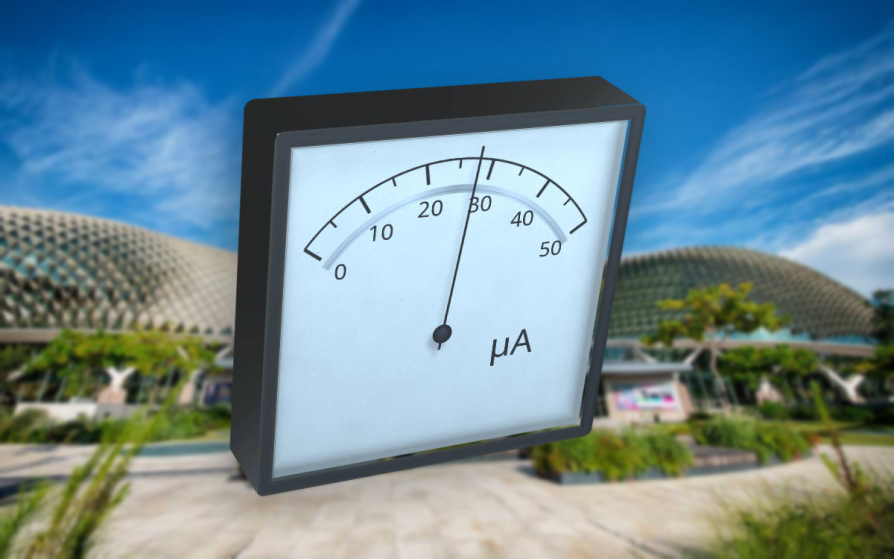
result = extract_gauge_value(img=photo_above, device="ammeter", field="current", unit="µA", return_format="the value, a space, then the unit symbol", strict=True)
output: 27.5 µA
